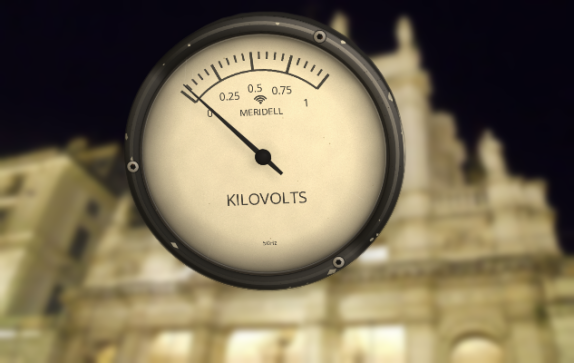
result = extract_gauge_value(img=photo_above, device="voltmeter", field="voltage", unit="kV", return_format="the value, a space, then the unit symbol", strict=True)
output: 0.05 kV
